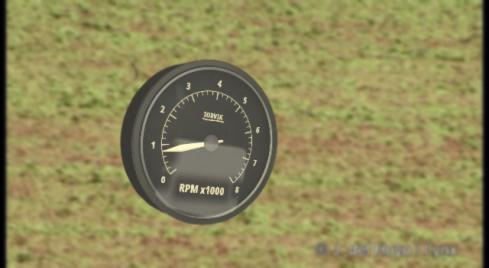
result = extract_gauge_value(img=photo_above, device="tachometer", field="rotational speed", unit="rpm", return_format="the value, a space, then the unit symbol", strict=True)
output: 800 rpm
